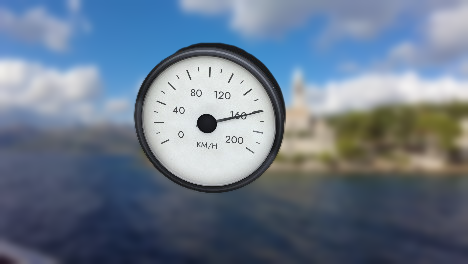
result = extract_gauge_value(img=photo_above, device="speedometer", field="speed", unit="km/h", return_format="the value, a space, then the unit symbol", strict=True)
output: 160 km/h
